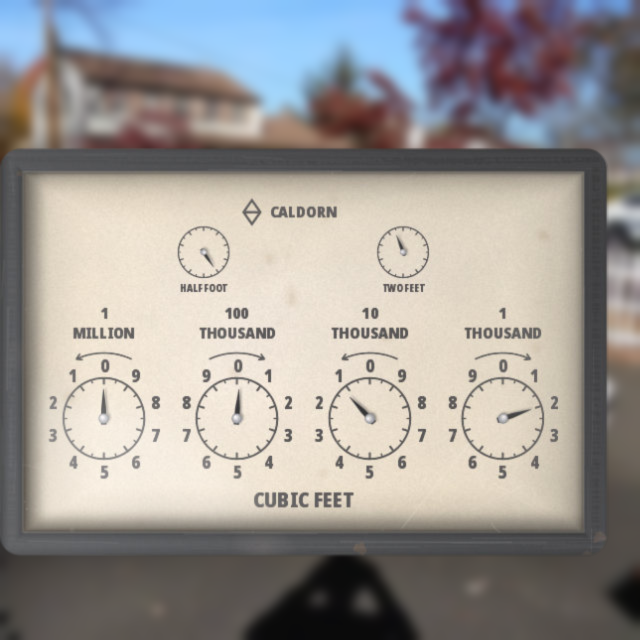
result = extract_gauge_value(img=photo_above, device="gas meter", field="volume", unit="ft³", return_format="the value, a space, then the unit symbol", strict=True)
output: 1200 ft³
